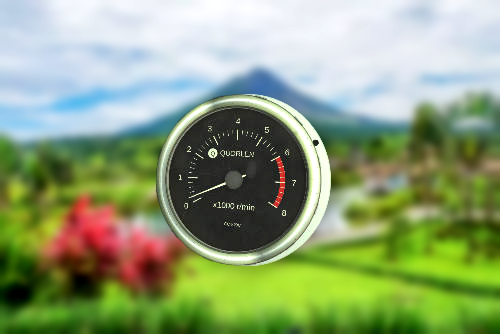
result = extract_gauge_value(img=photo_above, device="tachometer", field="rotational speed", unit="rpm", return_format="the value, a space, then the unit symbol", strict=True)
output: 200 rpm
